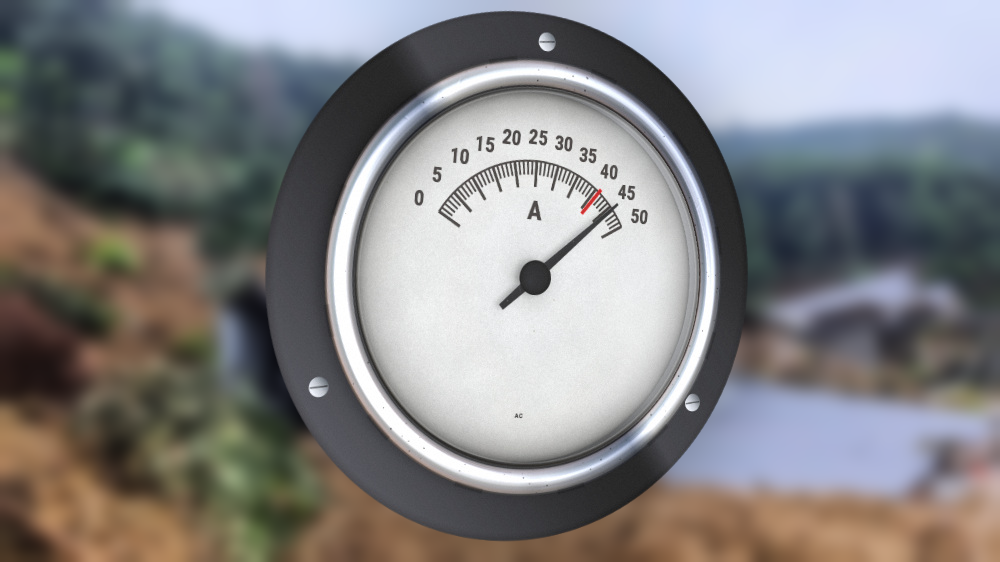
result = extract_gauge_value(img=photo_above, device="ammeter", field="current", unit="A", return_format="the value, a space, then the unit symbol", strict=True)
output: 45 A
